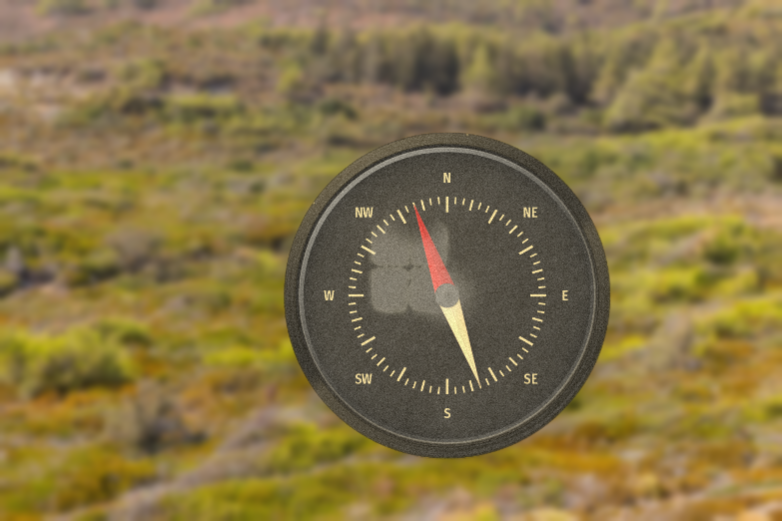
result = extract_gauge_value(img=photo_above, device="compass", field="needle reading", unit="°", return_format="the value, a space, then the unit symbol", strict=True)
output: 340 °
